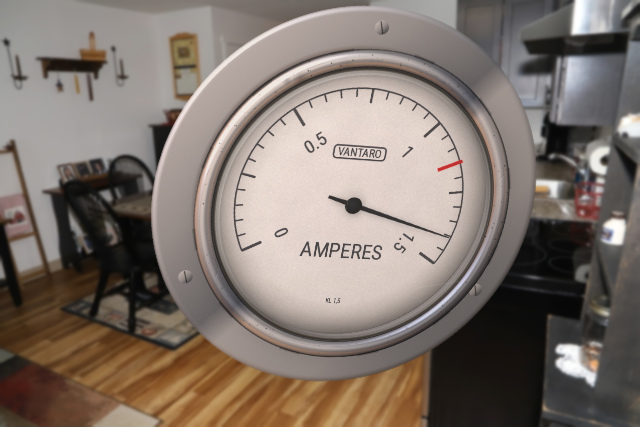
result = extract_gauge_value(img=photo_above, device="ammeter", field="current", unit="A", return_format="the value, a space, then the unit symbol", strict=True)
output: 1.4 A
